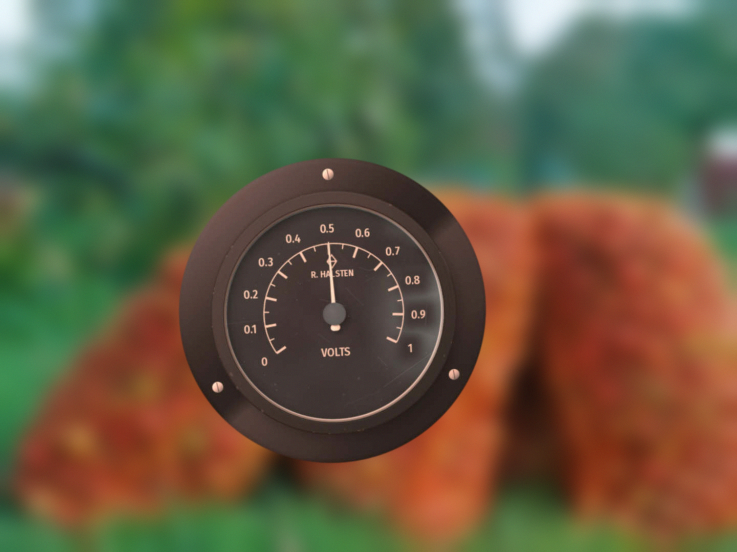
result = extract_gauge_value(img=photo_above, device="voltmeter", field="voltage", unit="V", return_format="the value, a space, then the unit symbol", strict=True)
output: 0.5 V
